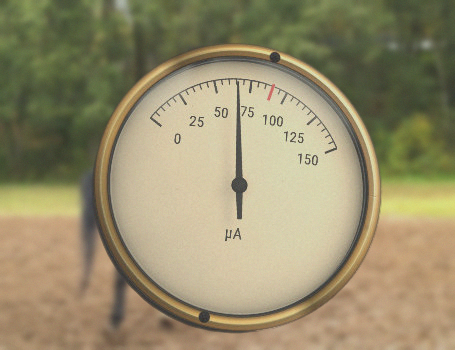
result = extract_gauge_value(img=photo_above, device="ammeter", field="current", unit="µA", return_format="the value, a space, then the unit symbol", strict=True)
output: 65 µA
